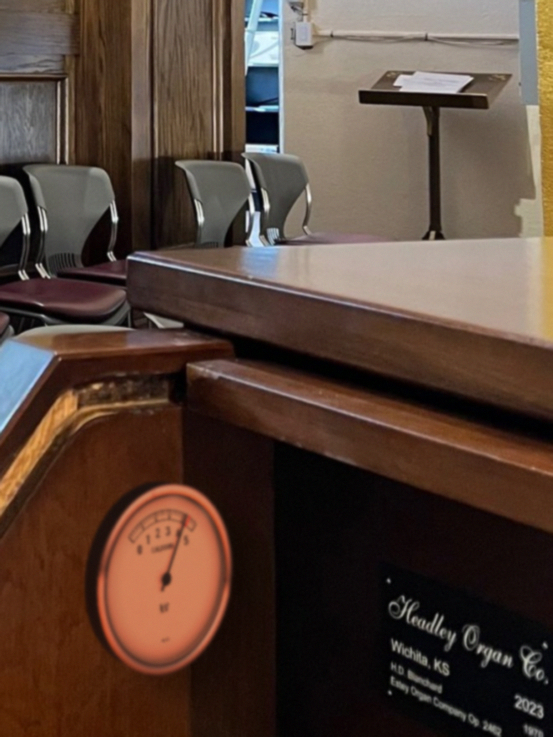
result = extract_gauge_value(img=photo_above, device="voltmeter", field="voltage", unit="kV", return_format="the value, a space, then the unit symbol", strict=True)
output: 4 kV
